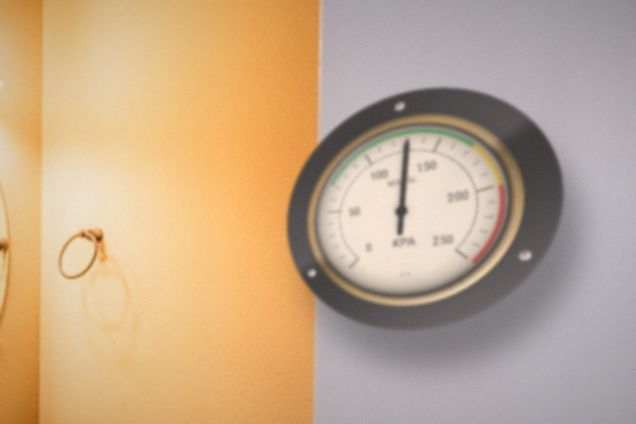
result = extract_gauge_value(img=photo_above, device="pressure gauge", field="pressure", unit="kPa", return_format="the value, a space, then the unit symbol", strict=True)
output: 130 kPa
